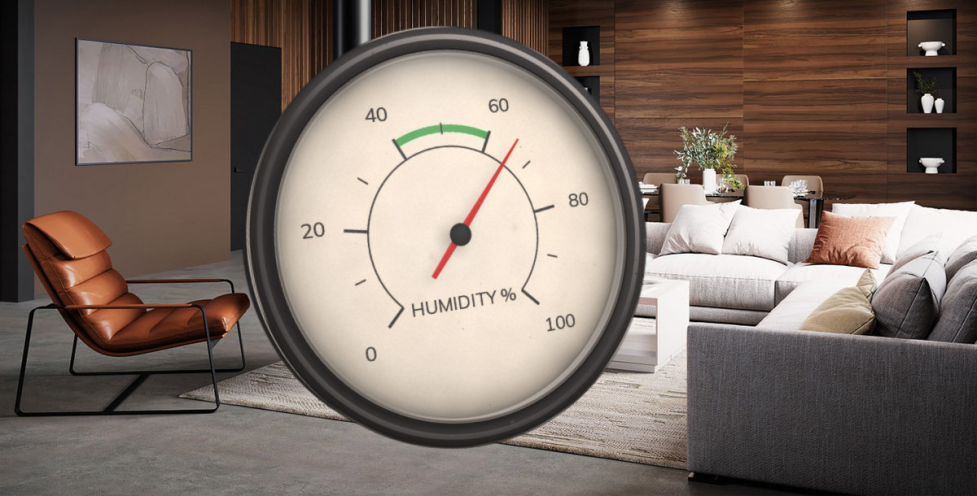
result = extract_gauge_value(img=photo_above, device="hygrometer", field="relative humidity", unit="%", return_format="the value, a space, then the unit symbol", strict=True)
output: 65 %
